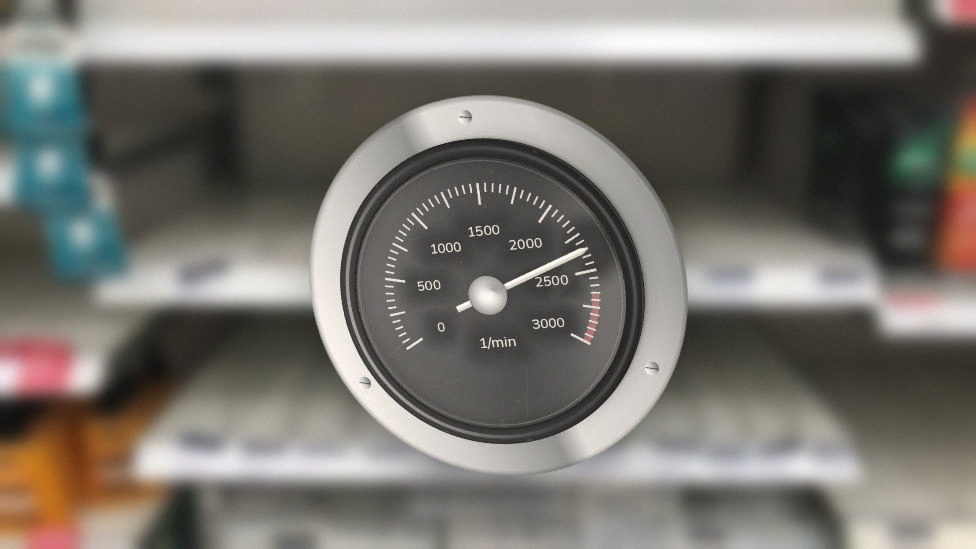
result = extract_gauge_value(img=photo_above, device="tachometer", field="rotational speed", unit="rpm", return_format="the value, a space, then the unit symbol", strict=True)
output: 2350 rpm
